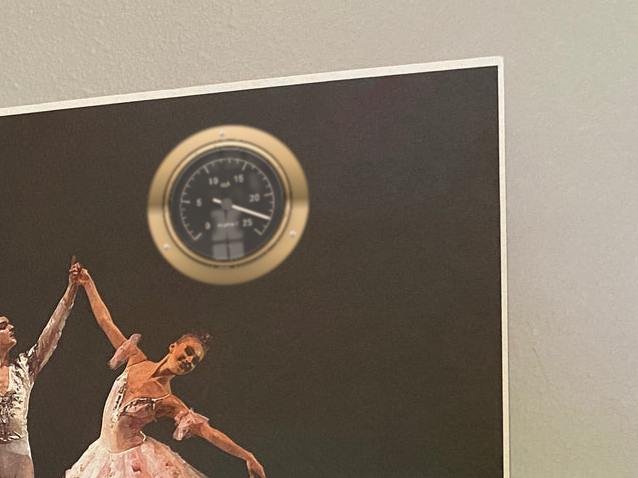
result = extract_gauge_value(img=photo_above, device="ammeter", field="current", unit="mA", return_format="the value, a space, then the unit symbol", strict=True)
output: 23 mA
